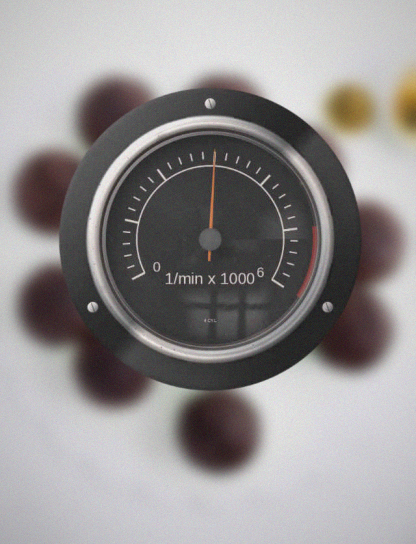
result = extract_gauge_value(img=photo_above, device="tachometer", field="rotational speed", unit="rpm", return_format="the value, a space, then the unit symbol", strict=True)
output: 3000 rpm
